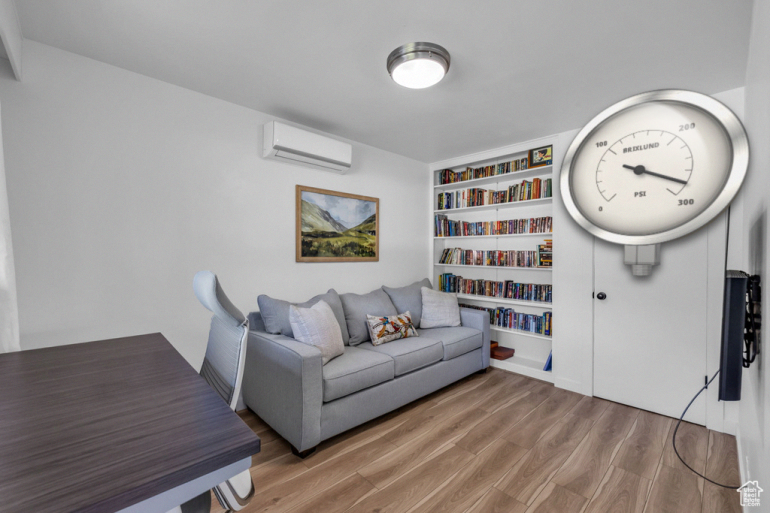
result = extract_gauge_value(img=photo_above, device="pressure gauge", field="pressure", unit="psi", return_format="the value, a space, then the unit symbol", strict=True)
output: 280 psi
